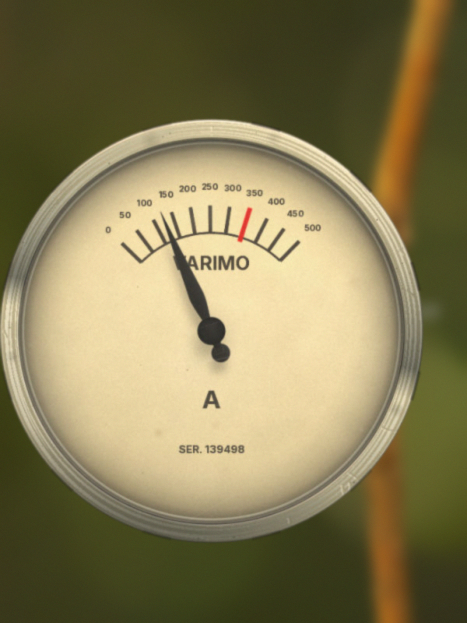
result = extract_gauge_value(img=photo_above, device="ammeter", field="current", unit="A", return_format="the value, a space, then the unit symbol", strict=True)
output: 125 A
